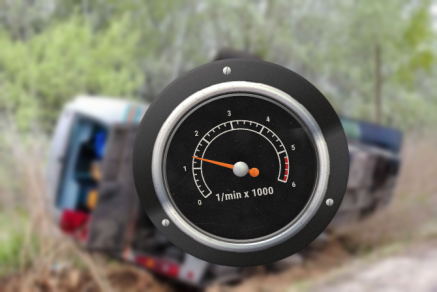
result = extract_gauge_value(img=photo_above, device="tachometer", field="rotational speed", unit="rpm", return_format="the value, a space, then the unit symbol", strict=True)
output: 1400 rpm
